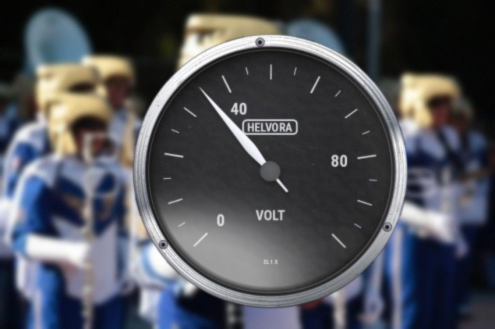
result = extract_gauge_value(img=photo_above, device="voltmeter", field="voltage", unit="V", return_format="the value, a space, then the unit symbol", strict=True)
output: 35 V
